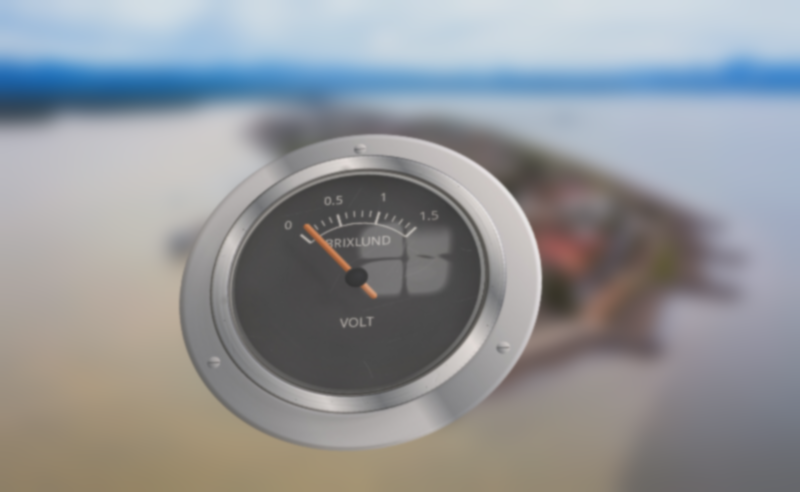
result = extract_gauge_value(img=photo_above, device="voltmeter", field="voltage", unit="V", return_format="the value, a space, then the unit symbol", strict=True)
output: 0.1 V
